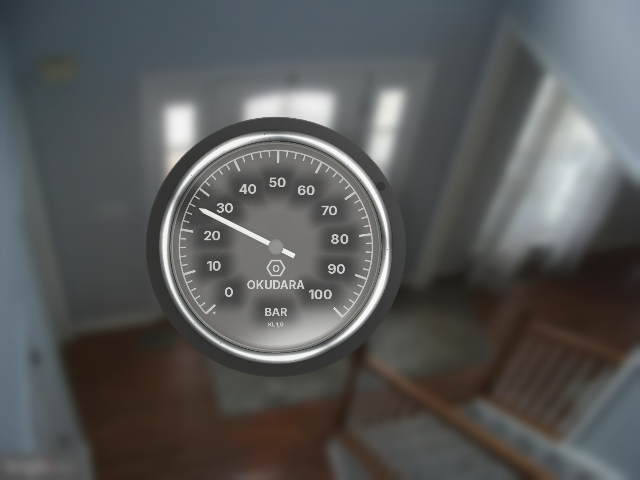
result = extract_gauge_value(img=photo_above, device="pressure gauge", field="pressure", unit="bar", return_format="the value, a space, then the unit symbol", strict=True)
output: 26 bar
